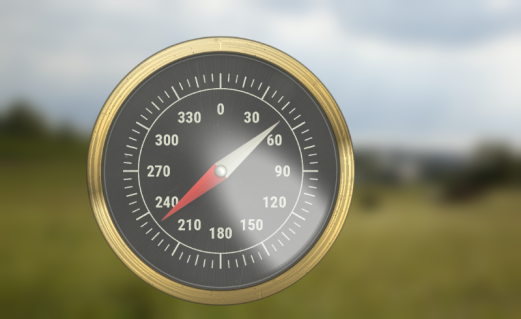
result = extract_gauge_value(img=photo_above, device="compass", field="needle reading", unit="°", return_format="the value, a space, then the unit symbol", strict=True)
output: 230 °
